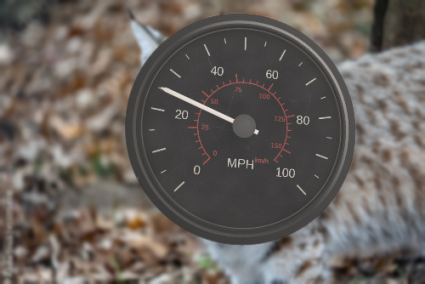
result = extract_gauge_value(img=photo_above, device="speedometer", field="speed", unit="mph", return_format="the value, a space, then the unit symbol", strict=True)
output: 25 mph
